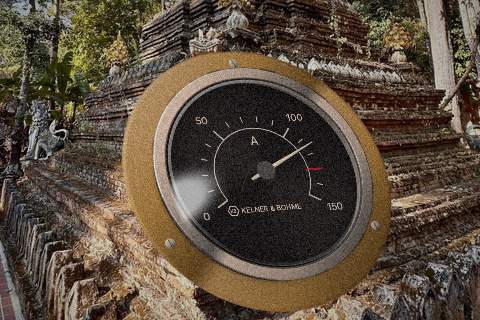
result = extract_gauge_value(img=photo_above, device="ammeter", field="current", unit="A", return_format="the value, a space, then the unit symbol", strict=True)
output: 115 A
